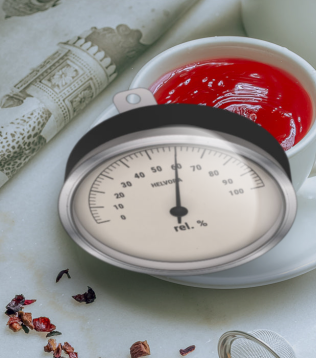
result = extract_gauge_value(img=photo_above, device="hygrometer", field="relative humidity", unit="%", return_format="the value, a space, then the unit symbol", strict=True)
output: 60 %
